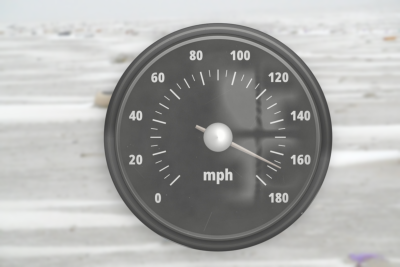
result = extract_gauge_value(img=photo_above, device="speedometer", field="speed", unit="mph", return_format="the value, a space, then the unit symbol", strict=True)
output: 167.5 mph
